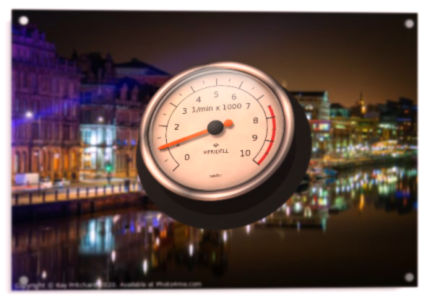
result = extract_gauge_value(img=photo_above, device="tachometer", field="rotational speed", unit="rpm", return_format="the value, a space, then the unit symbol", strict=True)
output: 1000 rpm
